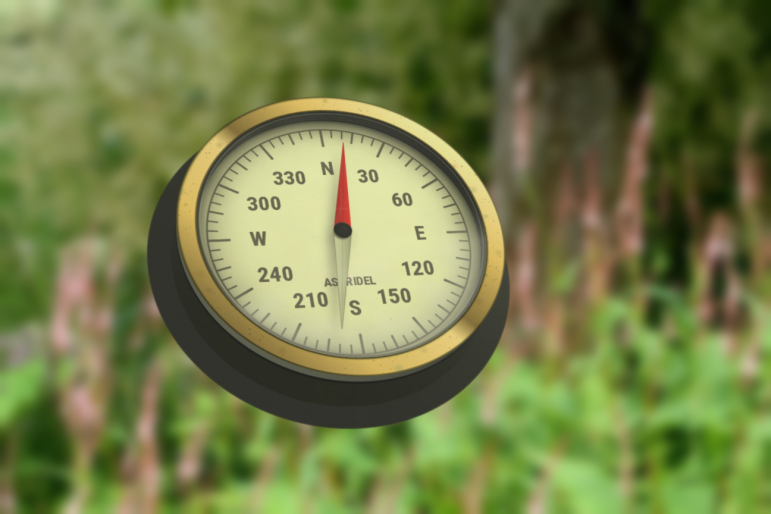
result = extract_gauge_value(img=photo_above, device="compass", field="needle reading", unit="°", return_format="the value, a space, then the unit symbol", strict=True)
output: 10 °
